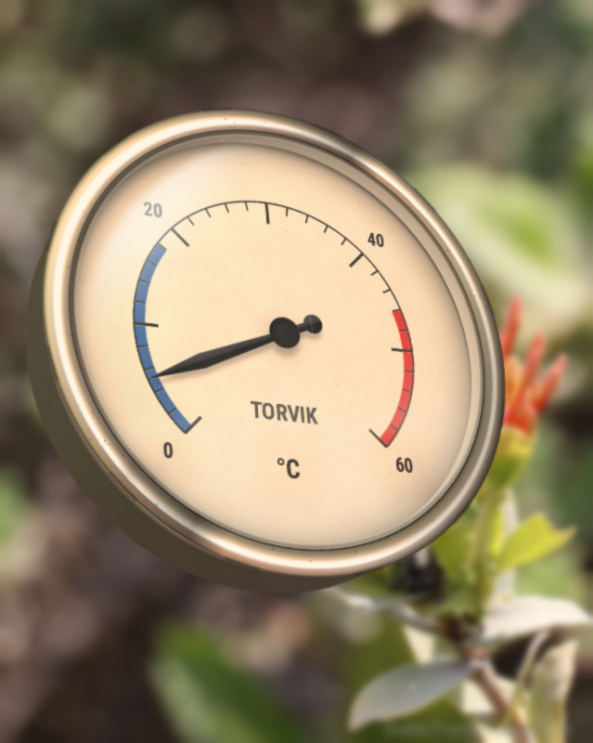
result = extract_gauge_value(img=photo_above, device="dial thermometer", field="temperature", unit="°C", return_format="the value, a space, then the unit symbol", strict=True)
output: 5 °C
